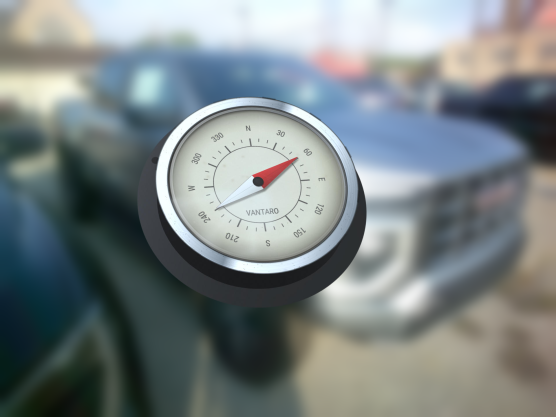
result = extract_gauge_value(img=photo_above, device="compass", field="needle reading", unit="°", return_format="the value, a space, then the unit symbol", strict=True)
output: 60 °
